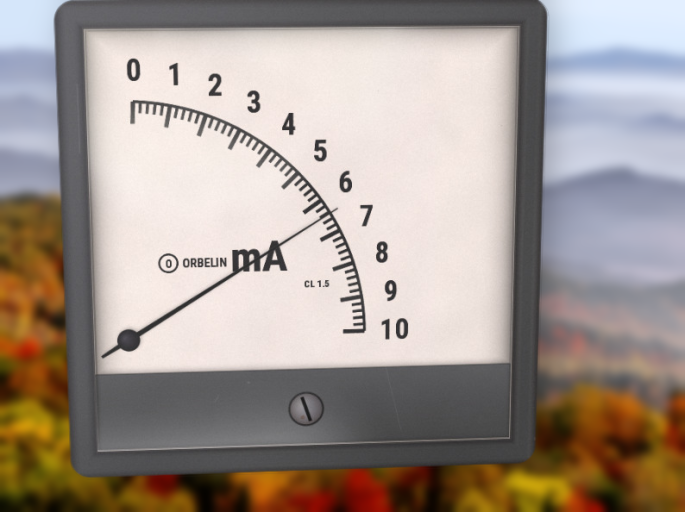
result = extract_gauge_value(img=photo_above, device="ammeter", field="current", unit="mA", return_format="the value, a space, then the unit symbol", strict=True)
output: 6.4 mA
